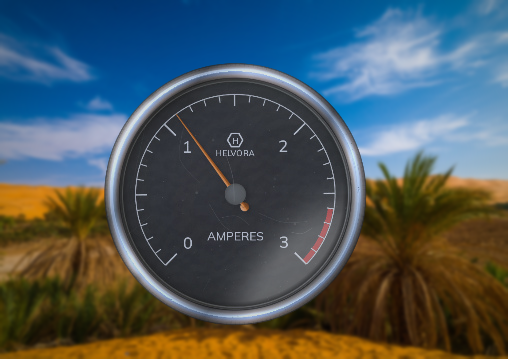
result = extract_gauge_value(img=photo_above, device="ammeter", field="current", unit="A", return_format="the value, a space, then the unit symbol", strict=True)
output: 1.1 A
